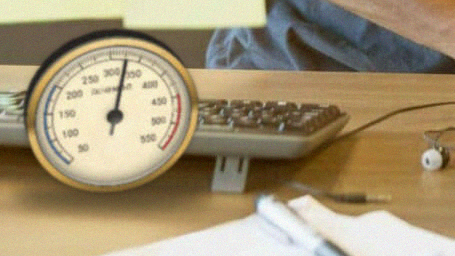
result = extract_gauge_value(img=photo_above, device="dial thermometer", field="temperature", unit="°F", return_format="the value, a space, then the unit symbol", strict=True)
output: 325 °F
